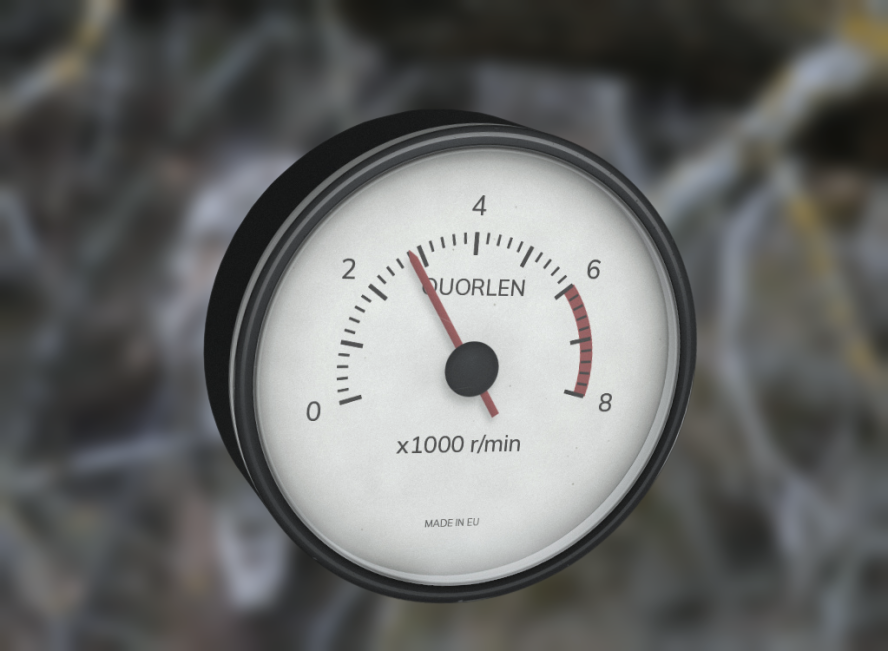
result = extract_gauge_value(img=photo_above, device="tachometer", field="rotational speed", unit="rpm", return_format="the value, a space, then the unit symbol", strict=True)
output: 2800 rpm
